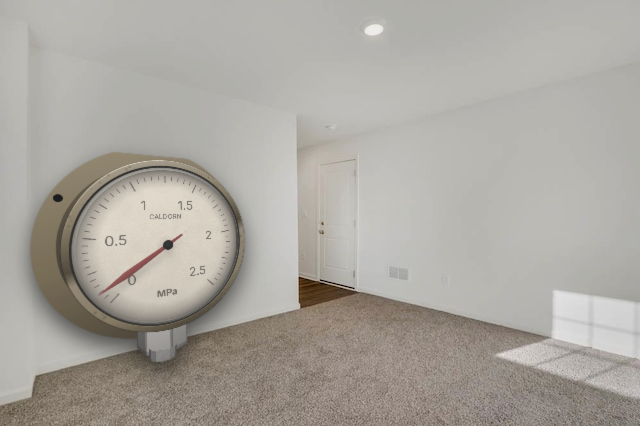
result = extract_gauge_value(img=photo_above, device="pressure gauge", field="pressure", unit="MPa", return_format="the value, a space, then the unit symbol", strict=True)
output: 0.1 MPa
